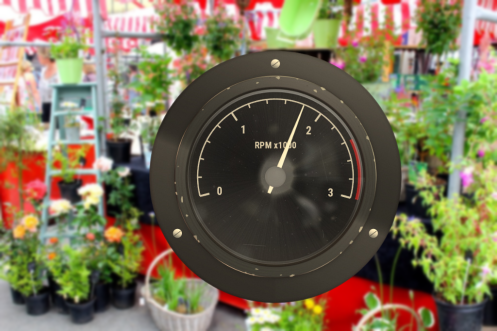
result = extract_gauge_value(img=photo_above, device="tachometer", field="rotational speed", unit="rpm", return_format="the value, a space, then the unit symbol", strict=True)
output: 1800 rpm
